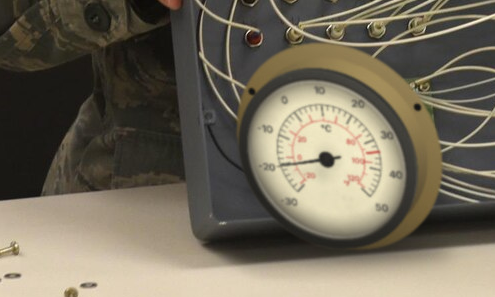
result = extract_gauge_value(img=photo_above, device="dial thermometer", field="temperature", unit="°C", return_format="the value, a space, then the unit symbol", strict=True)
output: -20 °C
